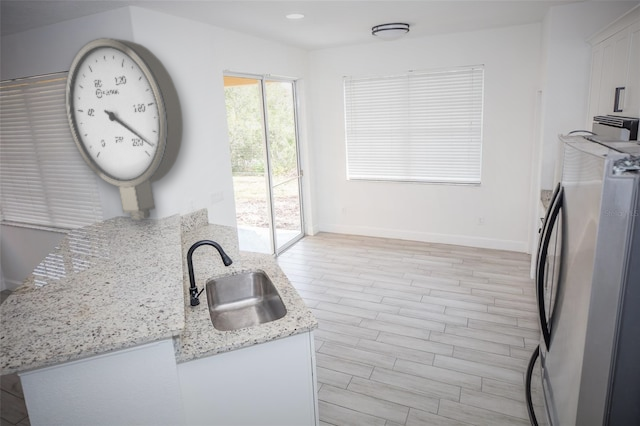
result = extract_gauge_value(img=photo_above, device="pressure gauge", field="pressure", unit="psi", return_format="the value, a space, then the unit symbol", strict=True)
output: 190 psi
